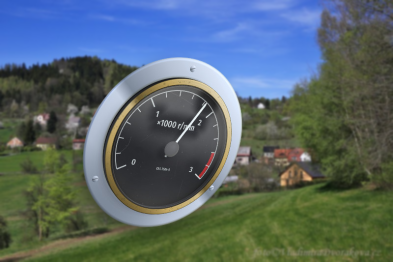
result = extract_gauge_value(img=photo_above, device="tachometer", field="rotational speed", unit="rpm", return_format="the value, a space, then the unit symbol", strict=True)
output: 1800 rpm
